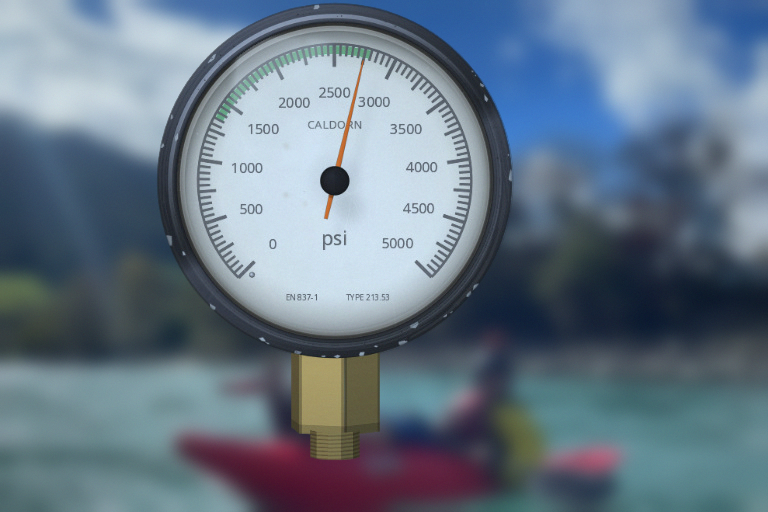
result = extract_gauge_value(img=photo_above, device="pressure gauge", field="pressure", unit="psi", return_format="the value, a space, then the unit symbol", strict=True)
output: 2750 psi
